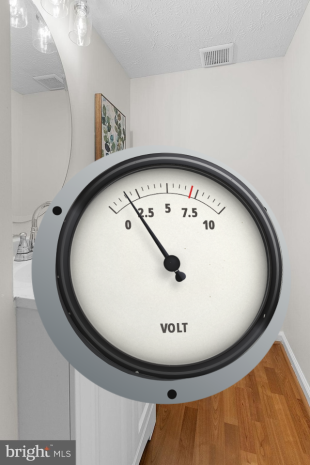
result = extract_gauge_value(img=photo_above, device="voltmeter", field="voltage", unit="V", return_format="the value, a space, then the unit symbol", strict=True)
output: 1.5 V
